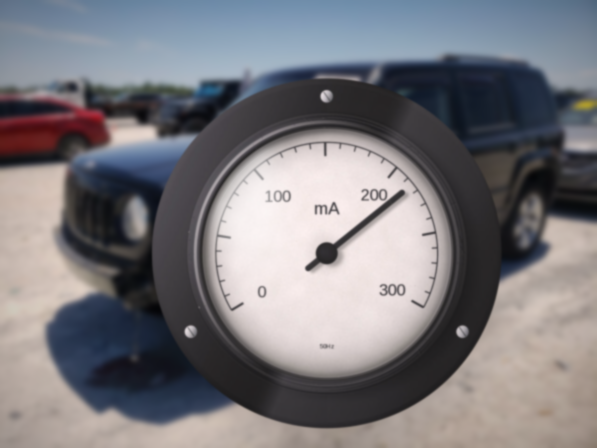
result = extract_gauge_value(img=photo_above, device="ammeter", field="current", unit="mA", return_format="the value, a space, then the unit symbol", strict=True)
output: 215 mA
